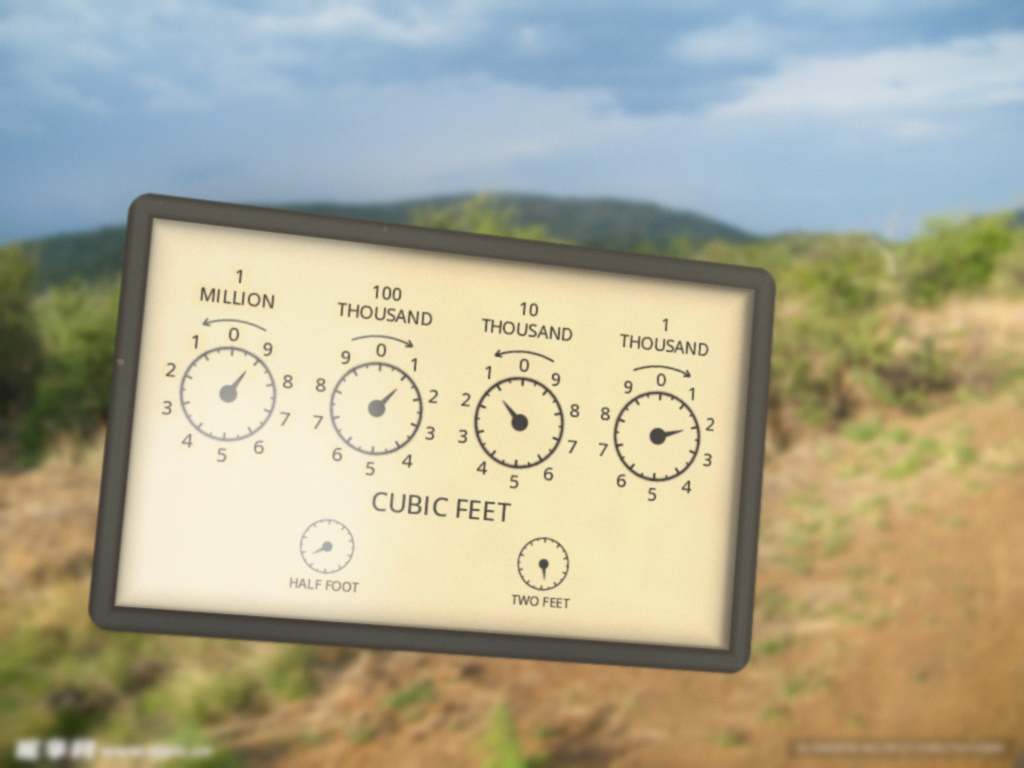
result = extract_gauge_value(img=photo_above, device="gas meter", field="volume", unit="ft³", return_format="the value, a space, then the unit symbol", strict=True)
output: 911200 ft³
